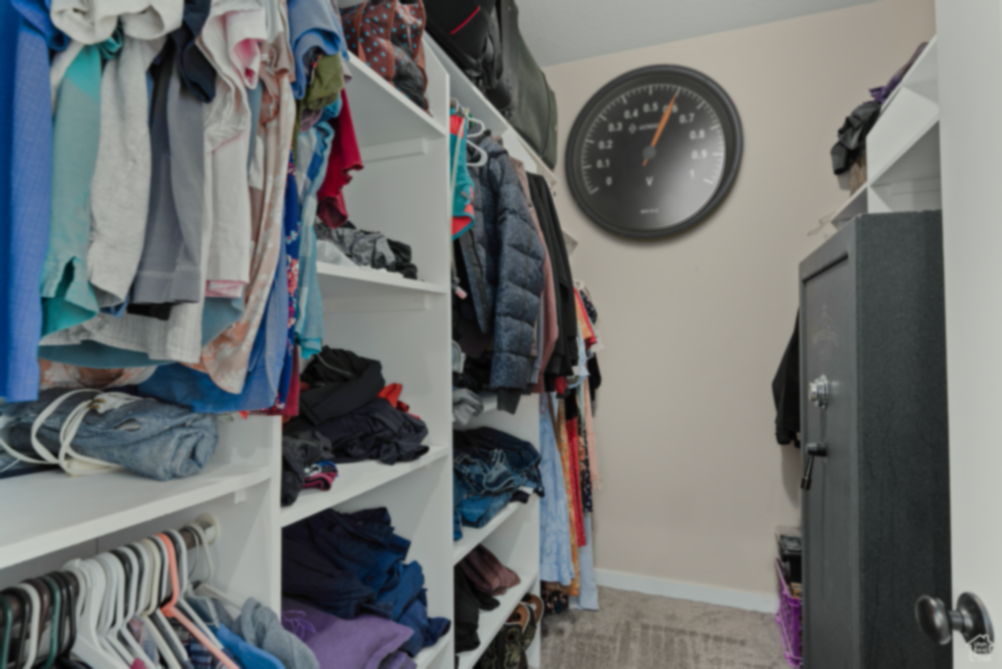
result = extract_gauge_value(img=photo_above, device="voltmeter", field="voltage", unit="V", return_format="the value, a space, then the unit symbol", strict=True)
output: 0.6 V
